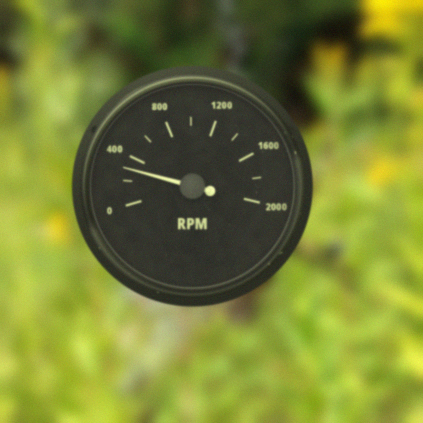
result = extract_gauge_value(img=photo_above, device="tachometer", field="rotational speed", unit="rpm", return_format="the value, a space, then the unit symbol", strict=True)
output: 300 rpm
